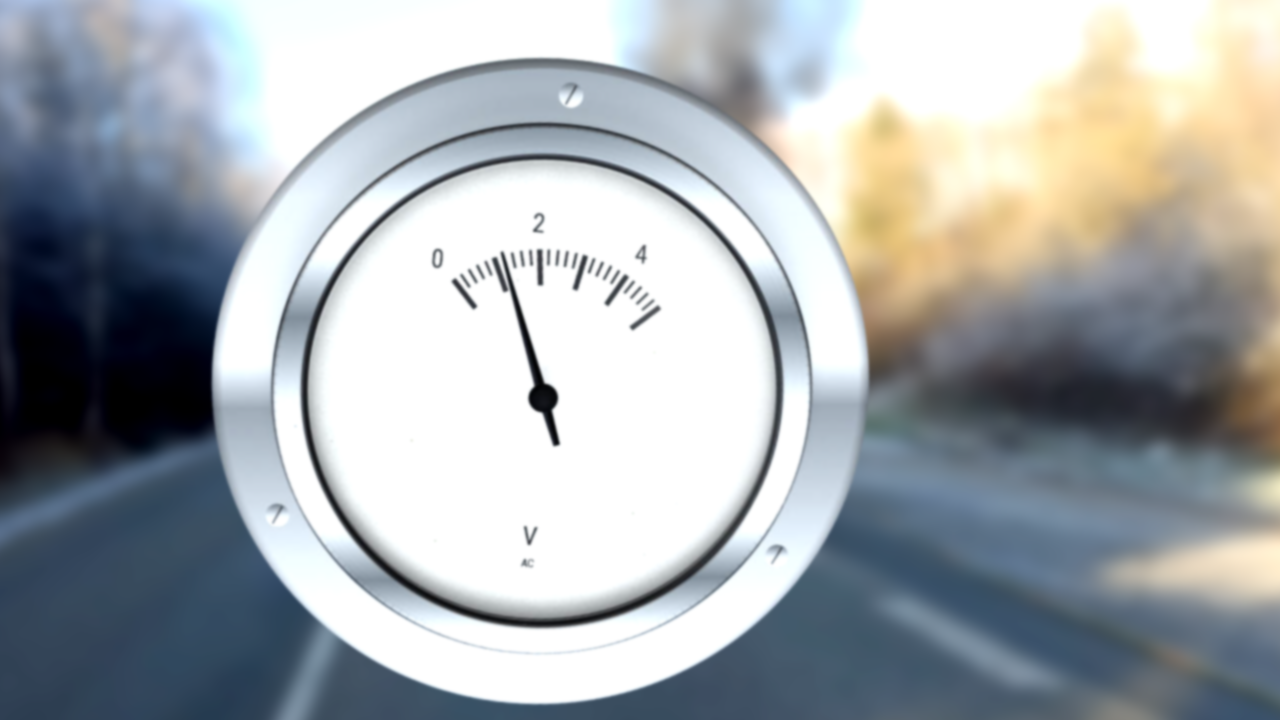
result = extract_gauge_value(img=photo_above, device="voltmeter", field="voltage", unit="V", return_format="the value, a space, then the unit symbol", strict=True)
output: 1.2 V
